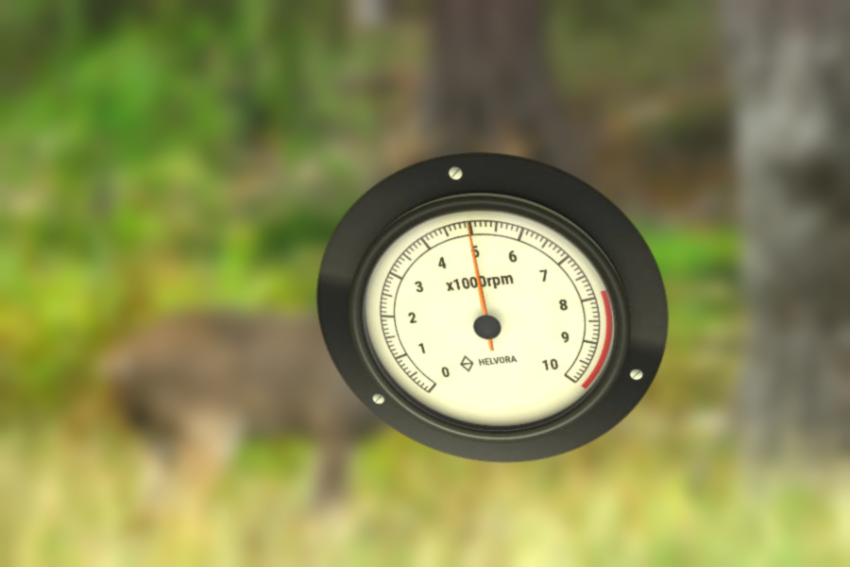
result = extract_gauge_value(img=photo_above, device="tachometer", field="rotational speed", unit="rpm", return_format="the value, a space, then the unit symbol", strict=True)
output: 5000 rpm
